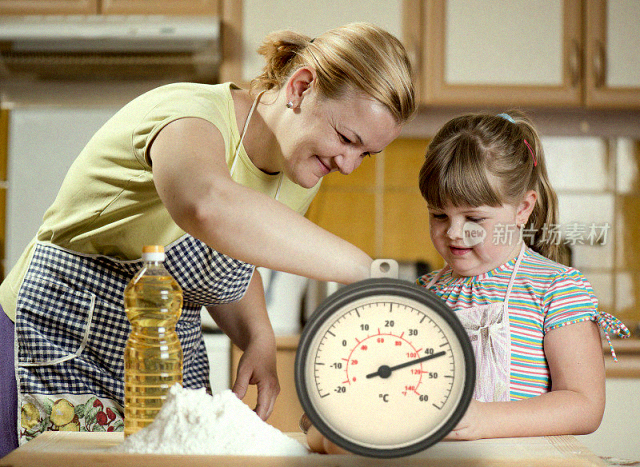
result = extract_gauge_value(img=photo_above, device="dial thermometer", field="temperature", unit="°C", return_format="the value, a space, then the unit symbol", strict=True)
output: 42 °C
